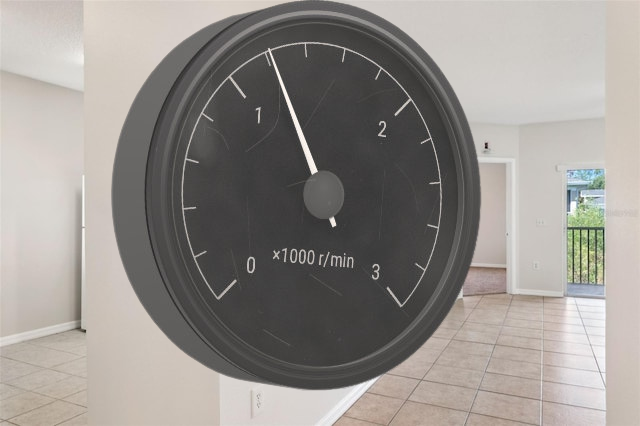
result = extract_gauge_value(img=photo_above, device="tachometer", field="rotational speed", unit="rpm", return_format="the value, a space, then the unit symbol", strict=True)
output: 1200 rpm
